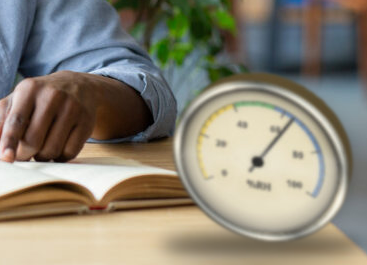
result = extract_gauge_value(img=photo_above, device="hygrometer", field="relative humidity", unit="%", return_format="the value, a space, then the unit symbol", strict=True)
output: 64 %
